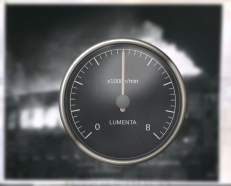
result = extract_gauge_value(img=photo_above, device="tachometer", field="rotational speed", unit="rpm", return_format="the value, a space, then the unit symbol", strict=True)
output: 4000 rpm
